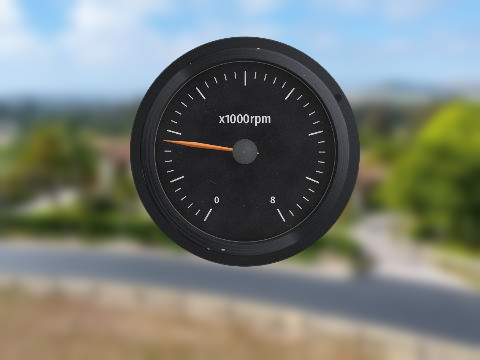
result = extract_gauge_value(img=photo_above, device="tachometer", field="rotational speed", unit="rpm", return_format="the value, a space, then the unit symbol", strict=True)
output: 1800 rpm
